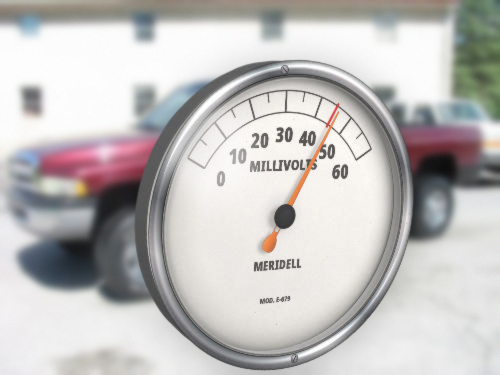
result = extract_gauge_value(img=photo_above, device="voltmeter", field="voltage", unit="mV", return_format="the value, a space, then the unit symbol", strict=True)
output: 45 mV
